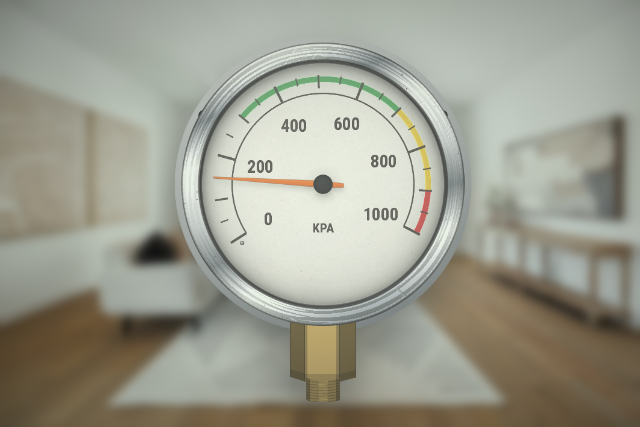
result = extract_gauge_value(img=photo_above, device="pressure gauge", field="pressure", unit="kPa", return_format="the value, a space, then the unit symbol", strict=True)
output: 150 kPa
